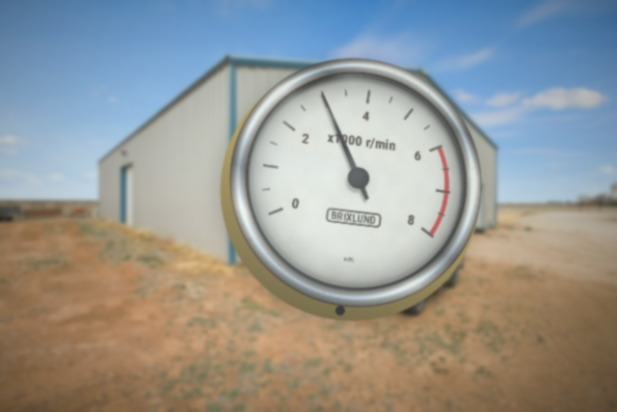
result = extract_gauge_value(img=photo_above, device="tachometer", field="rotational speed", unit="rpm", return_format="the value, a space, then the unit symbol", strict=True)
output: 3000 rpm
